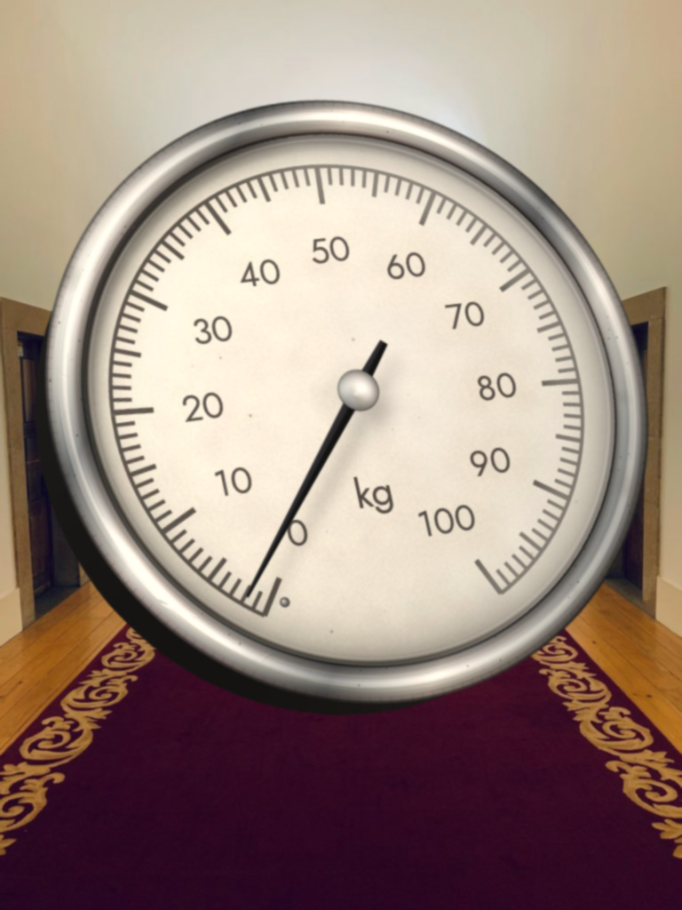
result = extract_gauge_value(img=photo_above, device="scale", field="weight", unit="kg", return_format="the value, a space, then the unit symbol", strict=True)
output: 2 kg
